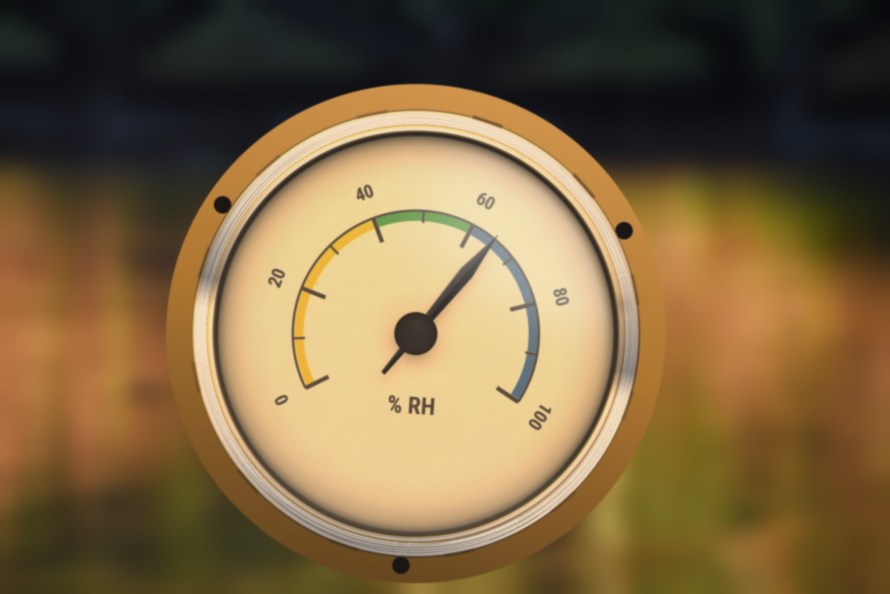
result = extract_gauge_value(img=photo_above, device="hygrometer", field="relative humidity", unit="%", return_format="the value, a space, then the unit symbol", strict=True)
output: 65 %
